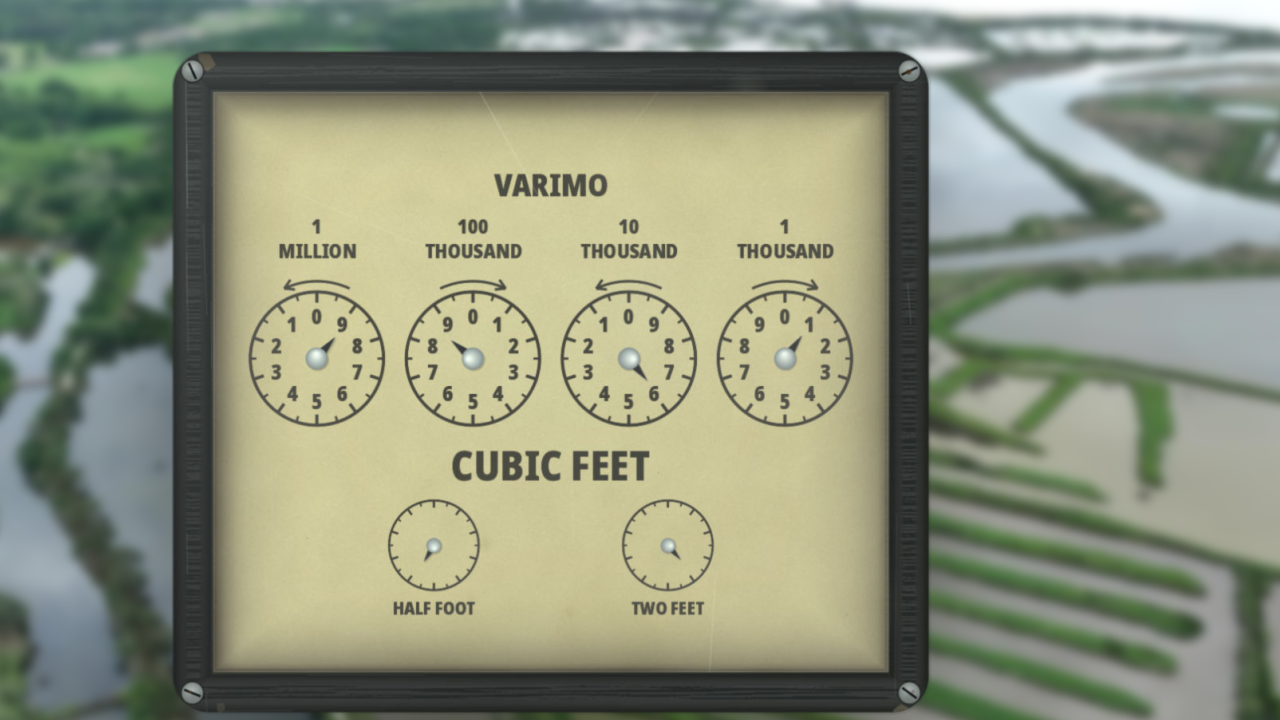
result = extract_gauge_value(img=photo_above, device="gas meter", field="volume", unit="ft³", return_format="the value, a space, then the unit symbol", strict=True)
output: 886100 ft³
